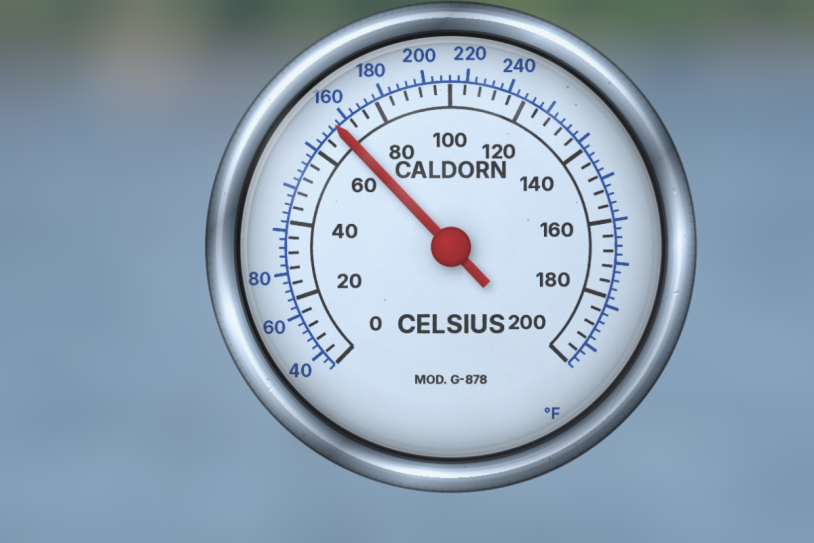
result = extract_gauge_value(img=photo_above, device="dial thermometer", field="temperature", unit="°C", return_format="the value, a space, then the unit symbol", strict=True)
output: 68 °C
